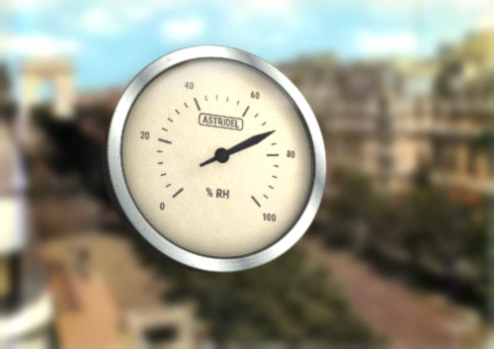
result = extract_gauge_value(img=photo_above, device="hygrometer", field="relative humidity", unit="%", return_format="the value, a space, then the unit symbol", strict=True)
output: 72 %
